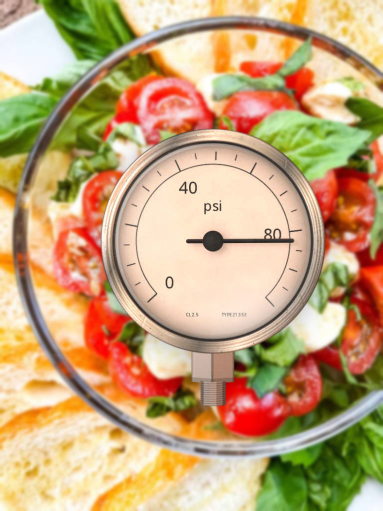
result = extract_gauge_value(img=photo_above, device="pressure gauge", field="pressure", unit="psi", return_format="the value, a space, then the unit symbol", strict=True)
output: 82.5 psi
